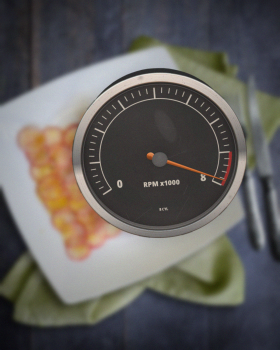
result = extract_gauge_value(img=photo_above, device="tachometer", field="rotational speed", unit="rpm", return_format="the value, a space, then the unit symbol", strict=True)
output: 7800 rpm
